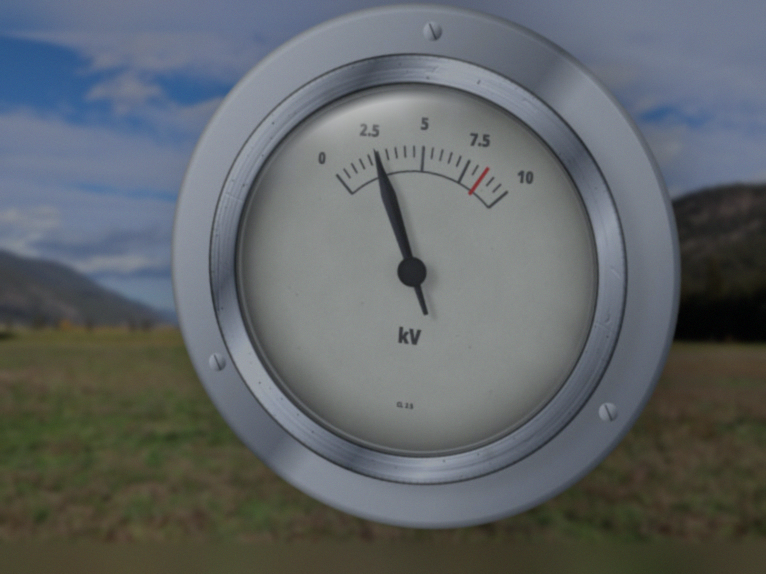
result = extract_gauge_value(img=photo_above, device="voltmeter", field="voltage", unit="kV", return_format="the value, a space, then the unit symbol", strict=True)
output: 2.5 kV
